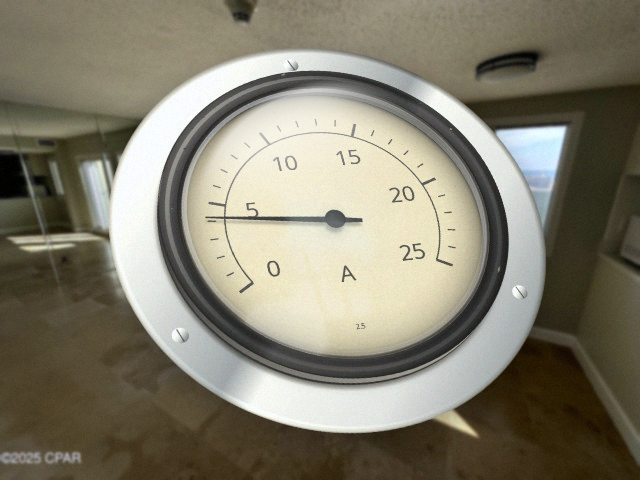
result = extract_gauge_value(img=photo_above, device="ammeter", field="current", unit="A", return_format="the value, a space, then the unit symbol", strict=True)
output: 4 A
